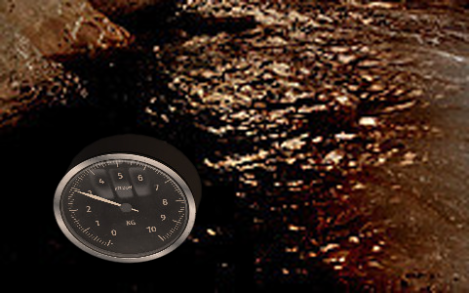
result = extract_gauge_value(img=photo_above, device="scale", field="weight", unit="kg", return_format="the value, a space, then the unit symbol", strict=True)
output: 3 kg
